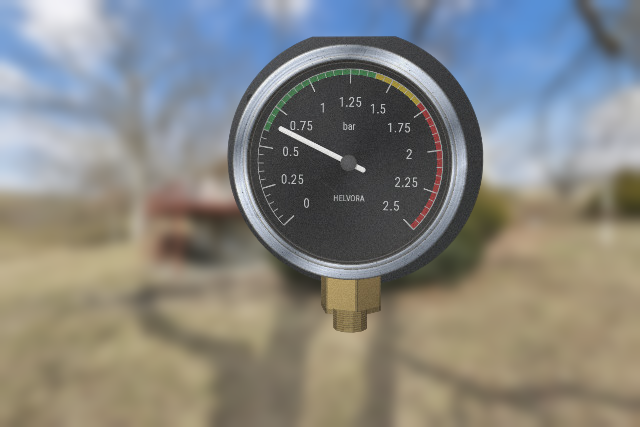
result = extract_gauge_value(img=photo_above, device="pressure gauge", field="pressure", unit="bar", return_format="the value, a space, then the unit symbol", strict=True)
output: 0.65 bar
